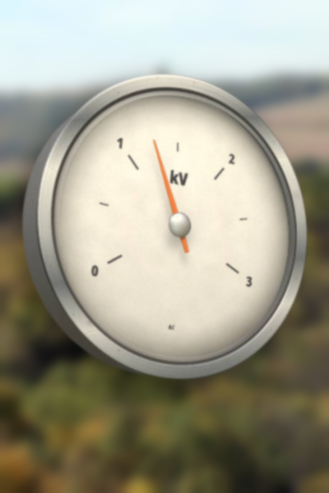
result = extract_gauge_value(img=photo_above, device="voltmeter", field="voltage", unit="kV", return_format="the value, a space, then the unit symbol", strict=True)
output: 1.25 kV
